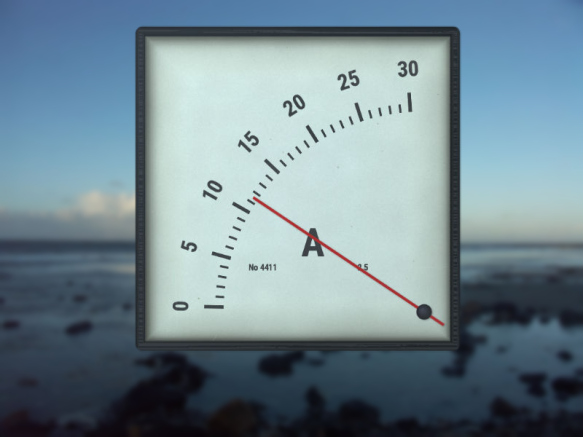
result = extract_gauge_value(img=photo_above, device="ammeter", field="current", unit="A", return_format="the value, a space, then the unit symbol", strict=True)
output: 11.5 A
